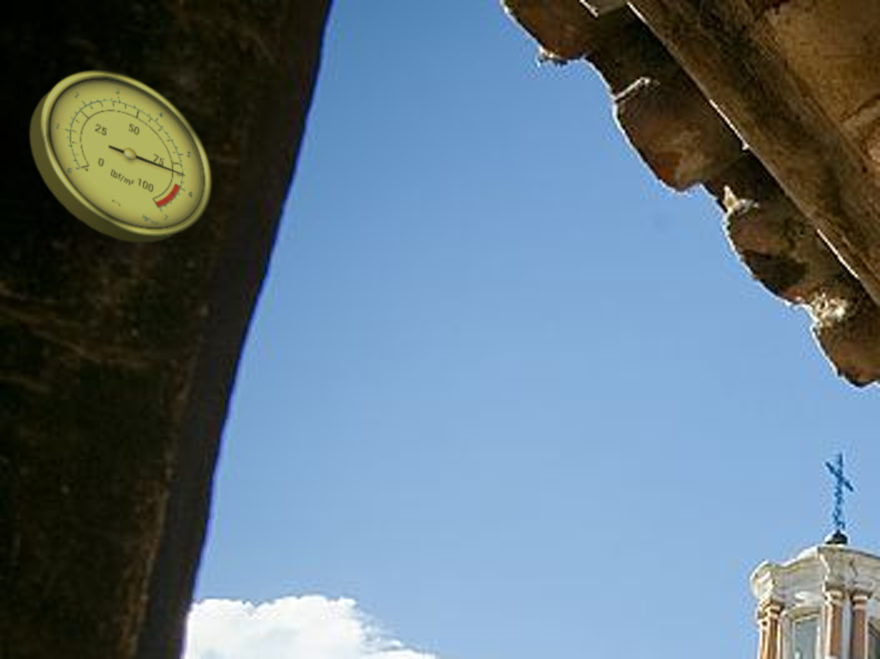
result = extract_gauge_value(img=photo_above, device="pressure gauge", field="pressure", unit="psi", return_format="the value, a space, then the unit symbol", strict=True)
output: 80 psi
